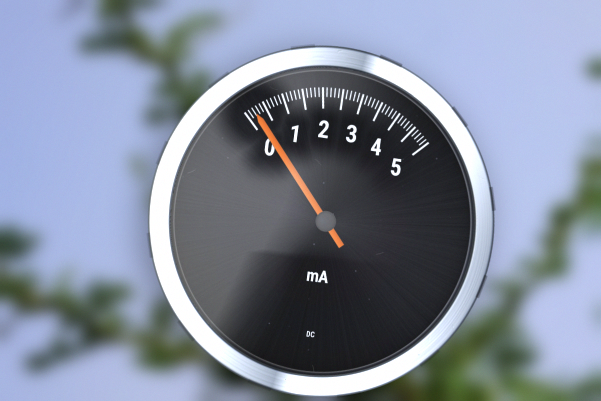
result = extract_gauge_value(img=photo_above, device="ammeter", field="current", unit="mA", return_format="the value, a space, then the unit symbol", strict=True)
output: 0.2 mA
